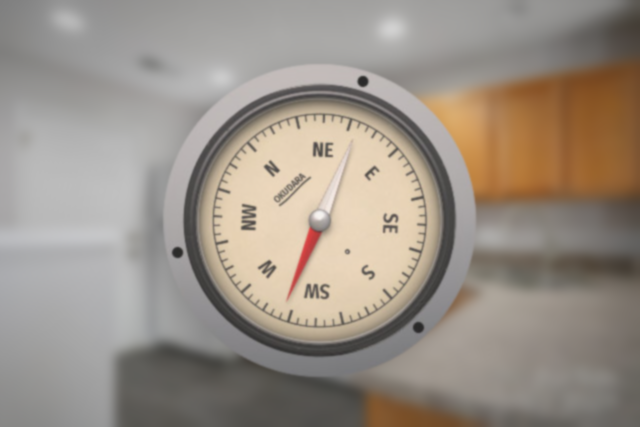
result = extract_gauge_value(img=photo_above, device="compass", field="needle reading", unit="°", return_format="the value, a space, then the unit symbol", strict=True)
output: 245 °
